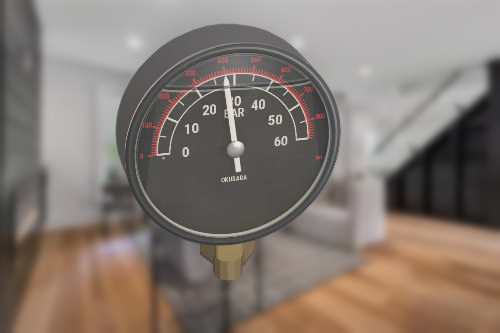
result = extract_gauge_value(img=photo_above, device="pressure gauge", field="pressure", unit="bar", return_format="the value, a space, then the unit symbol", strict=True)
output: 27.5 bar
